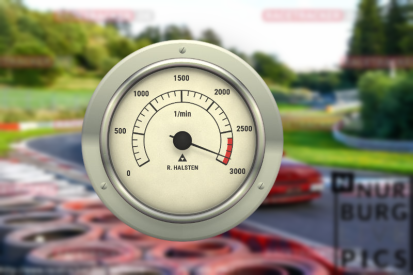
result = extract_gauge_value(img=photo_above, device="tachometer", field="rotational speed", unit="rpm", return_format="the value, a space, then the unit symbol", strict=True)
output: 2900 rpm
